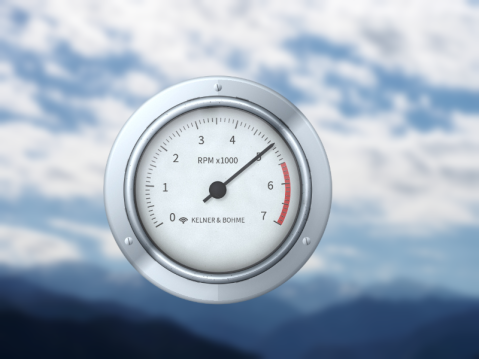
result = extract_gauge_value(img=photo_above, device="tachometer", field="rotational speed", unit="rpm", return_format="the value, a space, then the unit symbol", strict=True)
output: 5000 rpm
